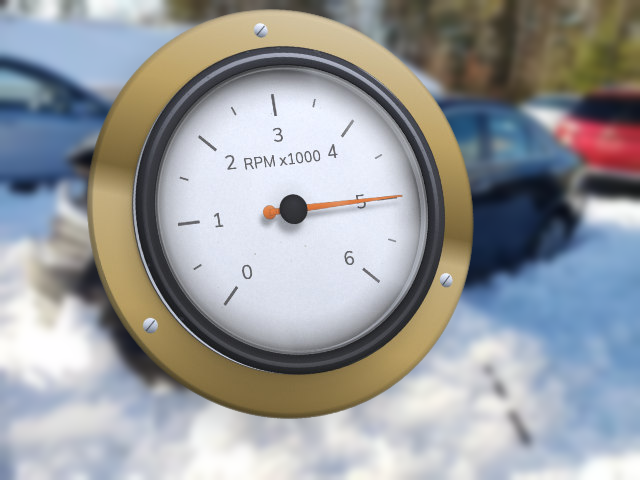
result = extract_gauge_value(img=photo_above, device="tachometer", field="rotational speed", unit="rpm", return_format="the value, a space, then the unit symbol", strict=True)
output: 5000 rpm
